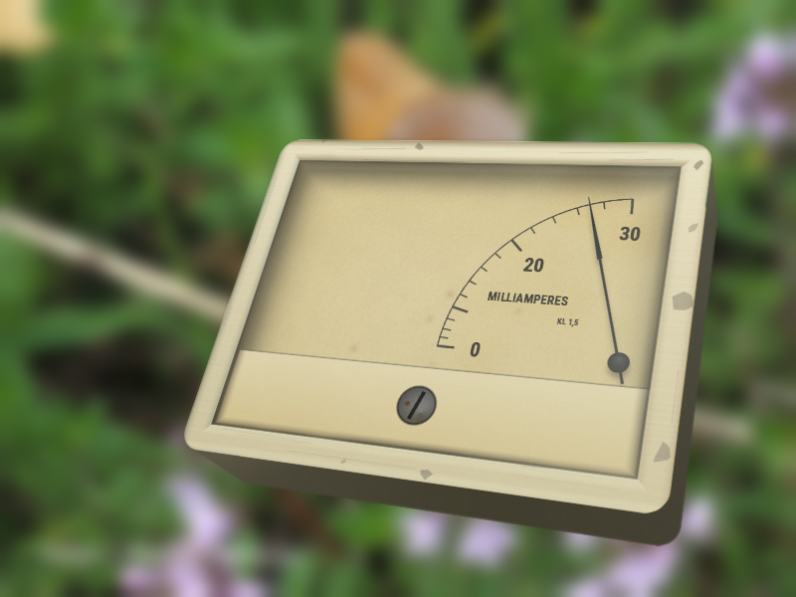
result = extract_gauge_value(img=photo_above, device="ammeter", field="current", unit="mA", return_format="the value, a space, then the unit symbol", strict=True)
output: 27 mA
